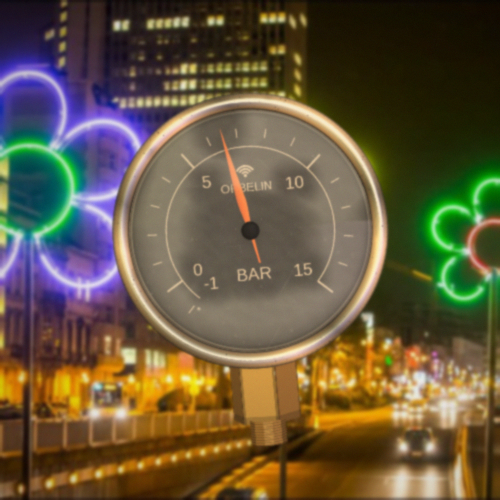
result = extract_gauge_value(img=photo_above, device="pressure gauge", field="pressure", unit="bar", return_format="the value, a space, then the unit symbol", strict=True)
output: 6.5 bar
